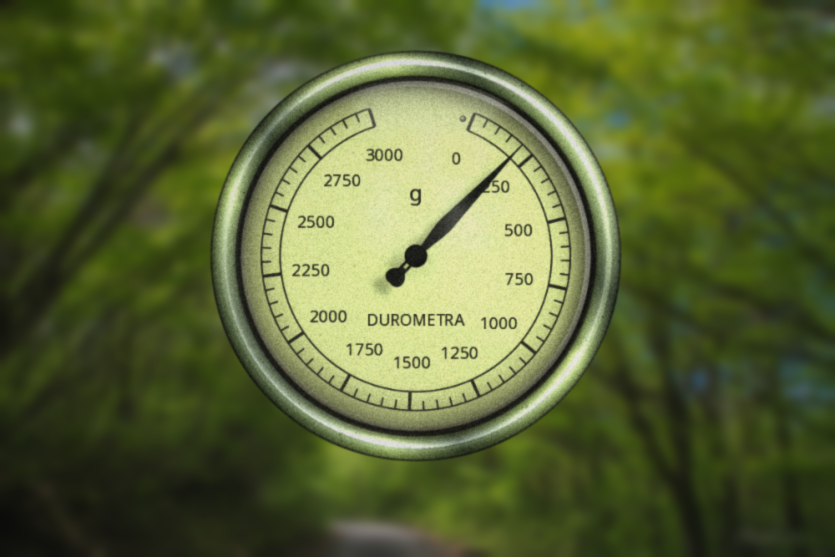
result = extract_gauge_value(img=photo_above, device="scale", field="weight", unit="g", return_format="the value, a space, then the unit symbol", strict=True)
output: 200 g
